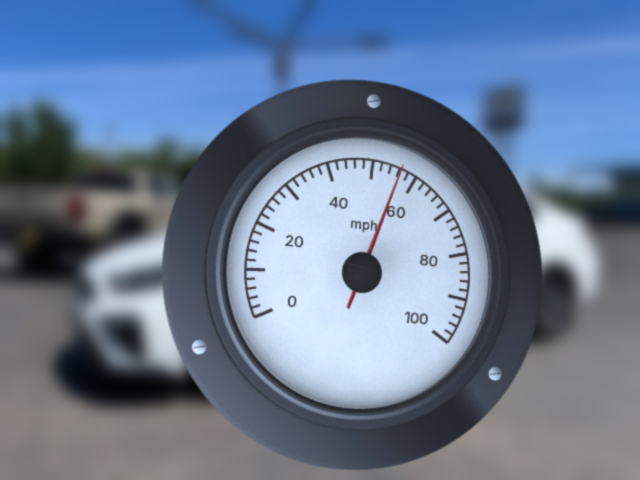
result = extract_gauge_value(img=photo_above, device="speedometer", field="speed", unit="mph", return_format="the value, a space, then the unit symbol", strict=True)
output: 56 mph
